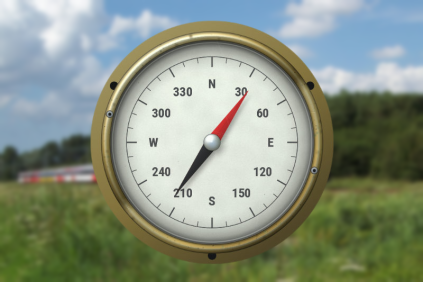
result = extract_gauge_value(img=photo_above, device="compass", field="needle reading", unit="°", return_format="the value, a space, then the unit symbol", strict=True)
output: 35 °
